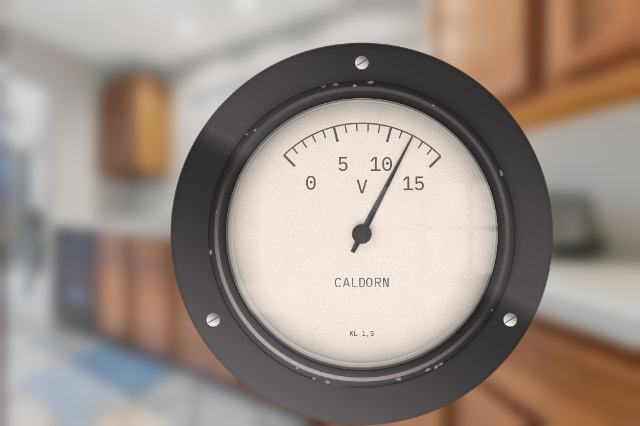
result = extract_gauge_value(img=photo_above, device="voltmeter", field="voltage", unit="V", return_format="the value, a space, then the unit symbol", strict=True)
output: 12 V
